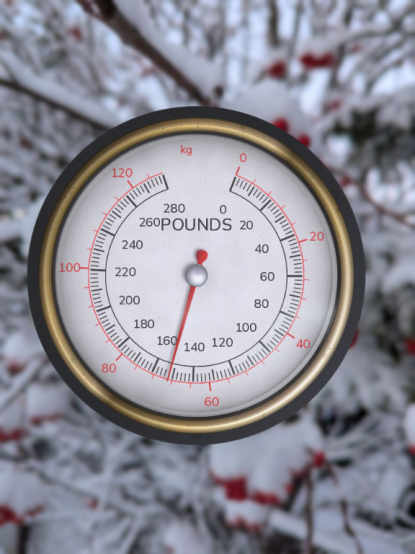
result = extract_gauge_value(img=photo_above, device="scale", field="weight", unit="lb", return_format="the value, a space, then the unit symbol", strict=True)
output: 152 lb
